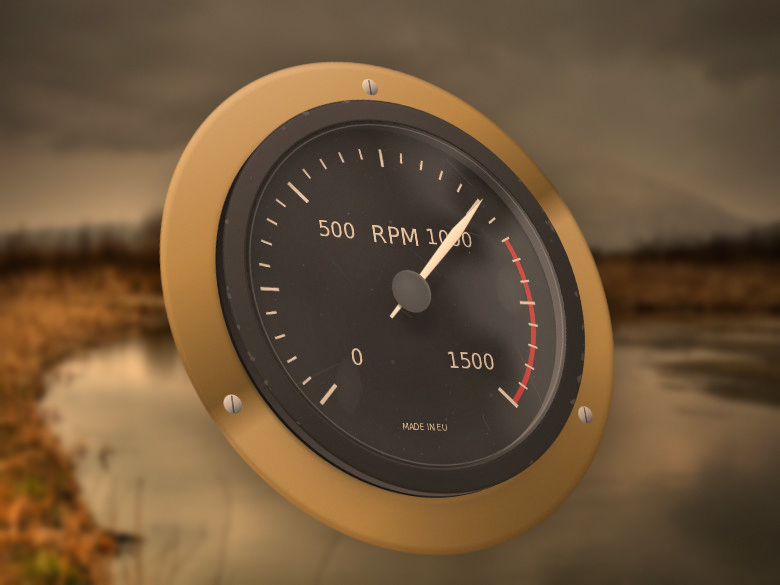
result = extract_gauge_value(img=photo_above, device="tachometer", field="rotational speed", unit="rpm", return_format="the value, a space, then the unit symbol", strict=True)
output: 1000 rpm
